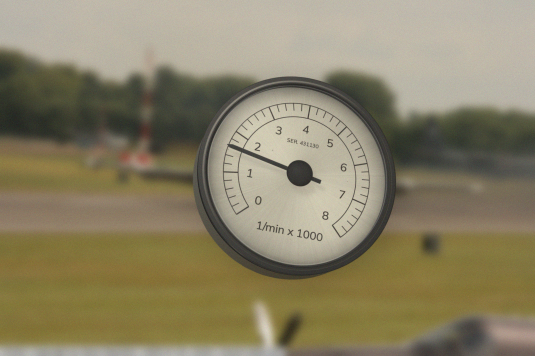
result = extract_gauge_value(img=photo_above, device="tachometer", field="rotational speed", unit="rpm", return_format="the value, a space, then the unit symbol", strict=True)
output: 1600 rpm
